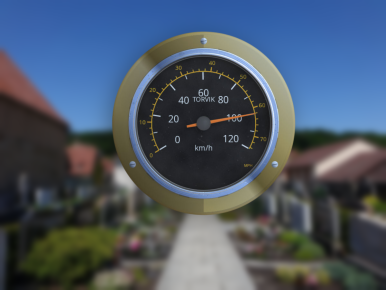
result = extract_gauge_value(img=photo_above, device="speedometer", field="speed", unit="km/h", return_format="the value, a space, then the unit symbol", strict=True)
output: 100 km/h
